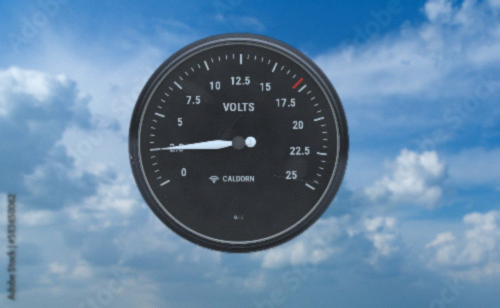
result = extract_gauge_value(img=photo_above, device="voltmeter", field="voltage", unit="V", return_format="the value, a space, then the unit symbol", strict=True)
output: 2.5 V
